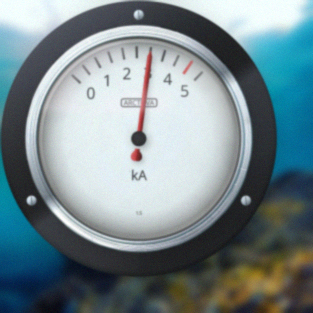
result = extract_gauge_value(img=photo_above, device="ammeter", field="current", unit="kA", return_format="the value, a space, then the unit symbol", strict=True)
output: 3 kA
